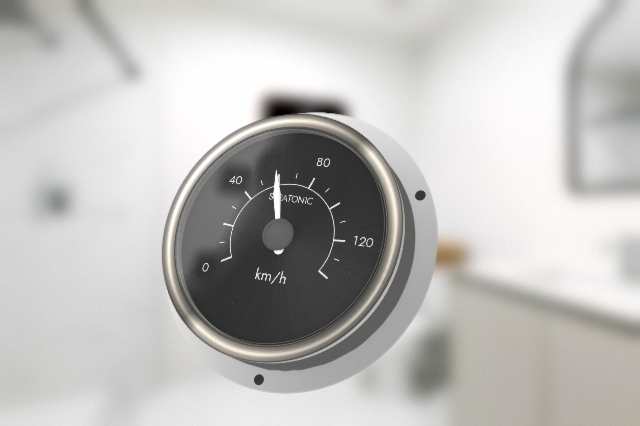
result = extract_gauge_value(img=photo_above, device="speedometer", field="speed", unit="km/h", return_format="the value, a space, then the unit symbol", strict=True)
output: 60 km/h
